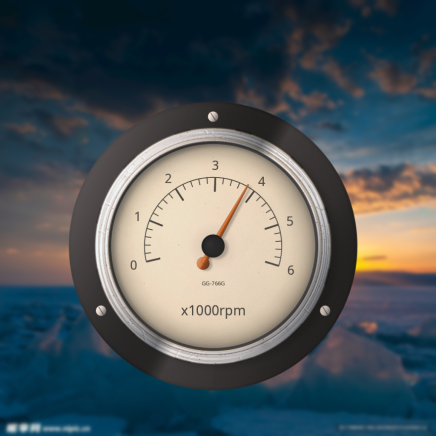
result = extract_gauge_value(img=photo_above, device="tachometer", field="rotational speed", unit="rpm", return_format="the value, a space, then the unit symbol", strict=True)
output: 3800 rpm
